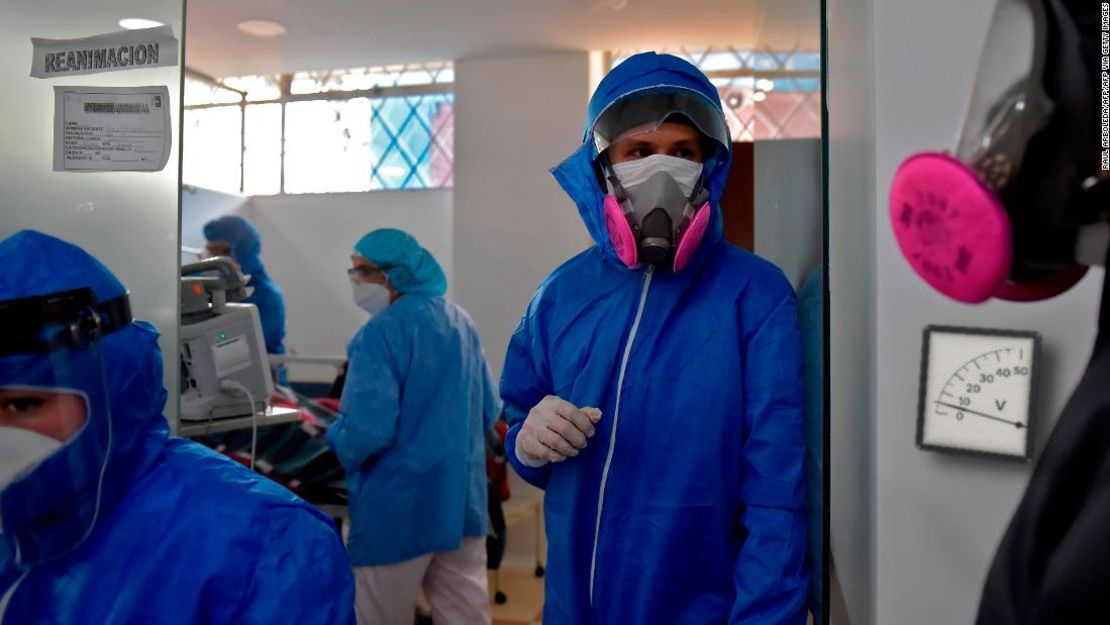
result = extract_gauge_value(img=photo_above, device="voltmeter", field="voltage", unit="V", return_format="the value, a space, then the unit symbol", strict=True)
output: 5 V
